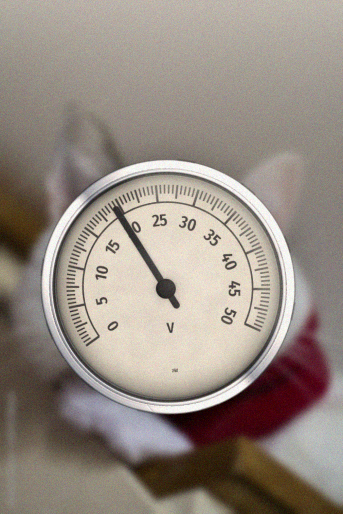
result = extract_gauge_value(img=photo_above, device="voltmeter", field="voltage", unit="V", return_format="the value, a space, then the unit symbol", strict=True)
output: 19.5 V
